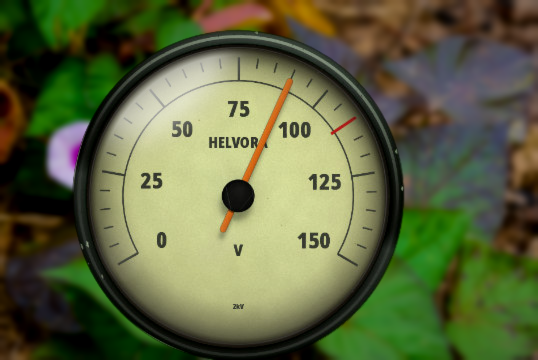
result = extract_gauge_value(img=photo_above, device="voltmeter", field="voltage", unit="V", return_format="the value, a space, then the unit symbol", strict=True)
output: 90 V
